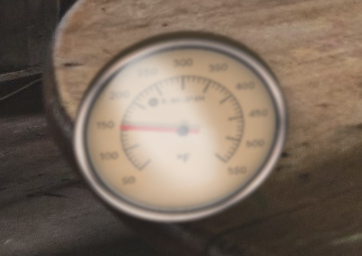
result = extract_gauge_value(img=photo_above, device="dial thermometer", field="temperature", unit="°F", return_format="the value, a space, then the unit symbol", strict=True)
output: 150 °F
